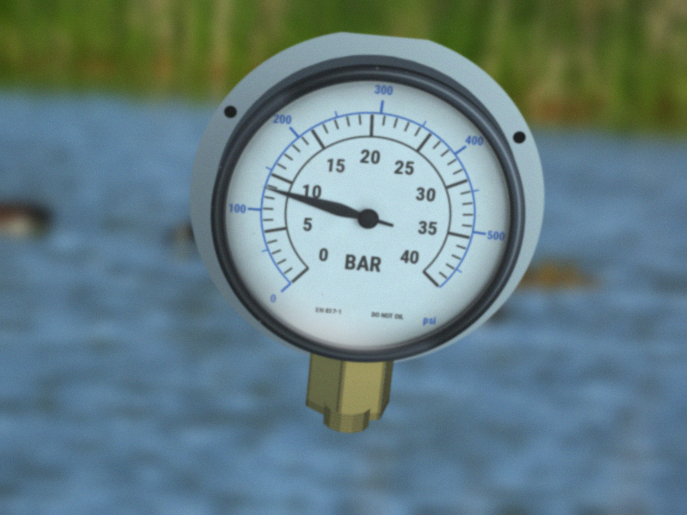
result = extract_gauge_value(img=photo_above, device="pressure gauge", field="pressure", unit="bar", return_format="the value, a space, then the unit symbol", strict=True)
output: 9 bar
